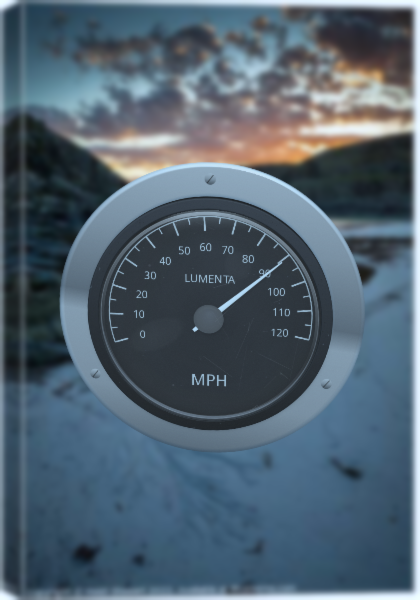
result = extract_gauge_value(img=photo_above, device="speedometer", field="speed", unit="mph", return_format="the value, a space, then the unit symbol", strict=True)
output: 90 mph
